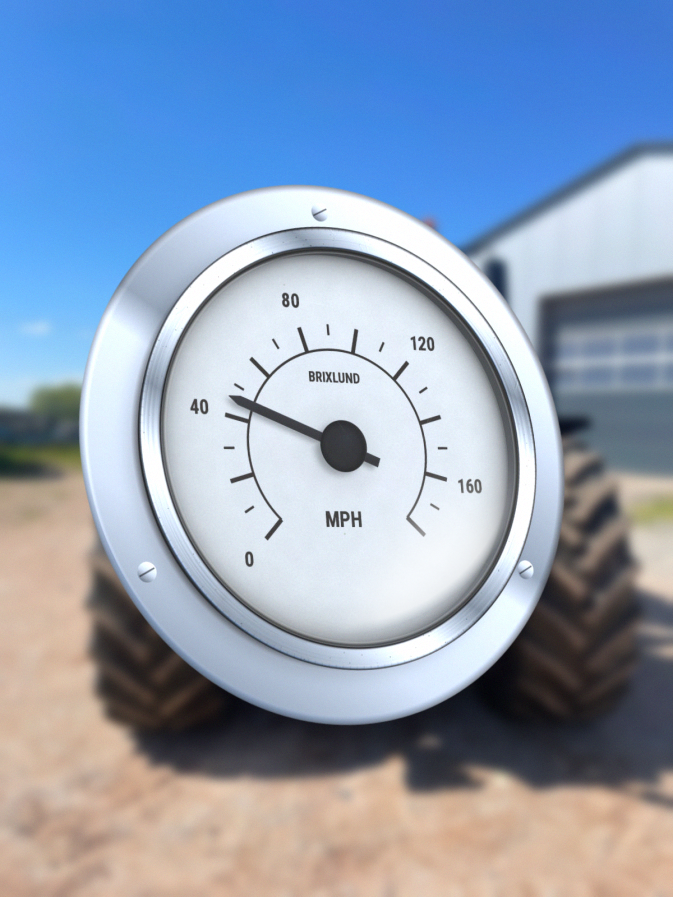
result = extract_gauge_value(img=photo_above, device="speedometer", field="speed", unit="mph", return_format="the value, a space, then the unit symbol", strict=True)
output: 45 mph
